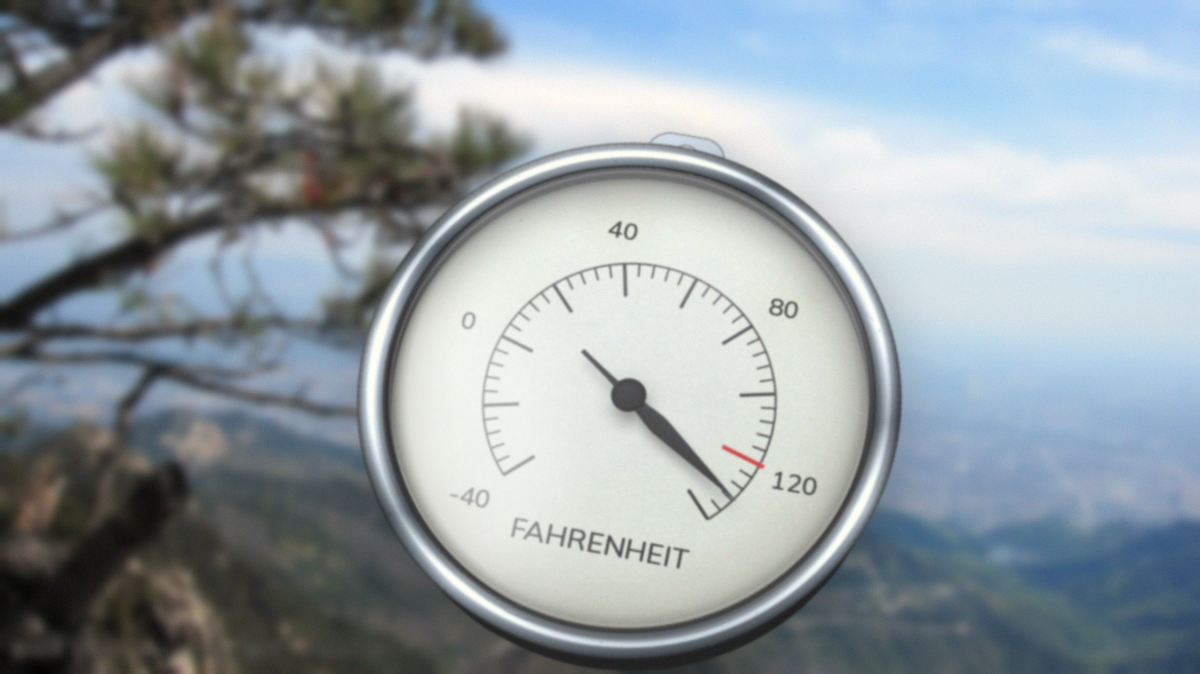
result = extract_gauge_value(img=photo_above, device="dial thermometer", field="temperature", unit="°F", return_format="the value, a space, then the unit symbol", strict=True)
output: 132 °F
